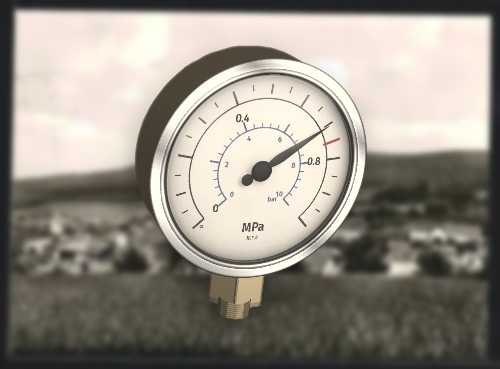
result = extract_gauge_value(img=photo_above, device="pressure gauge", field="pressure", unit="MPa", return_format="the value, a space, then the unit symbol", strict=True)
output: 0.7 MPa
